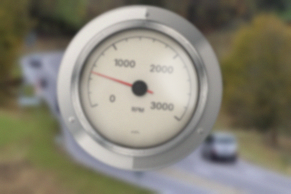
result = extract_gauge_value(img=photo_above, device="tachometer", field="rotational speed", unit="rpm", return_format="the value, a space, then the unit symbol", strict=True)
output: 500 rpm
